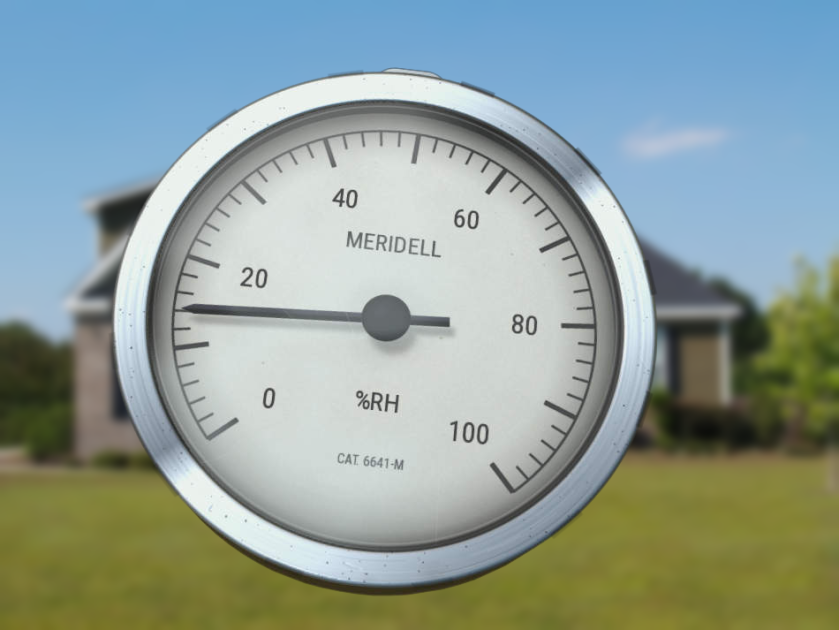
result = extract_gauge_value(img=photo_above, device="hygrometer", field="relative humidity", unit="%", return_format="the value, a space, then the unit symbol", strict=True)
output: 14 %
